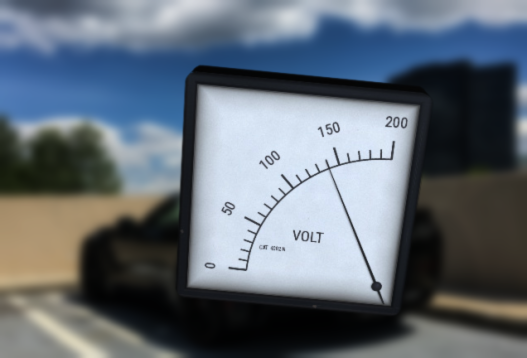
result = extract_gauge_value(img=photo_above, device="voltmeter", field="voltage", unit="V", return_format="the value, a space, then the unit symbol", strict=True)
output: 140 V
